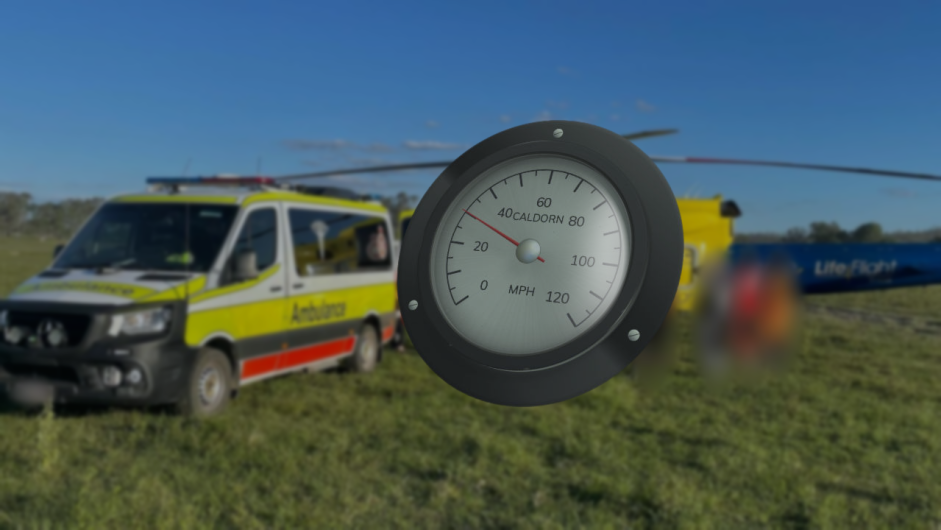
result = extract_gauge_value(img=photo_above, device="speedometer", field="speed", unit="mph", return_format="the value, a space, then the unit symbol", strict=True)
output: 30 mph
